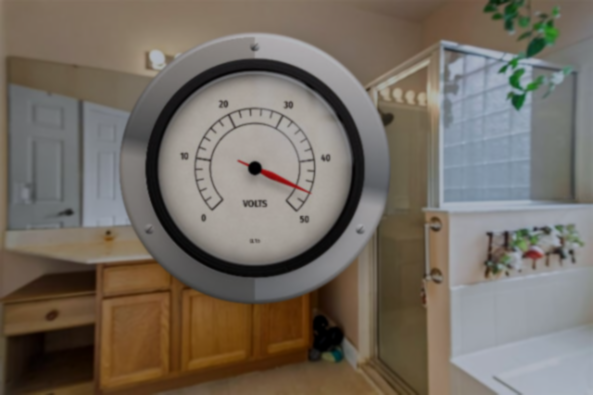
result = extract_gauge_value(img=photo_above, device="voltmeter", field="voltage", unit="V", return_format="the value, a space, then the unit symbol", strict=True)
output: 46 V
